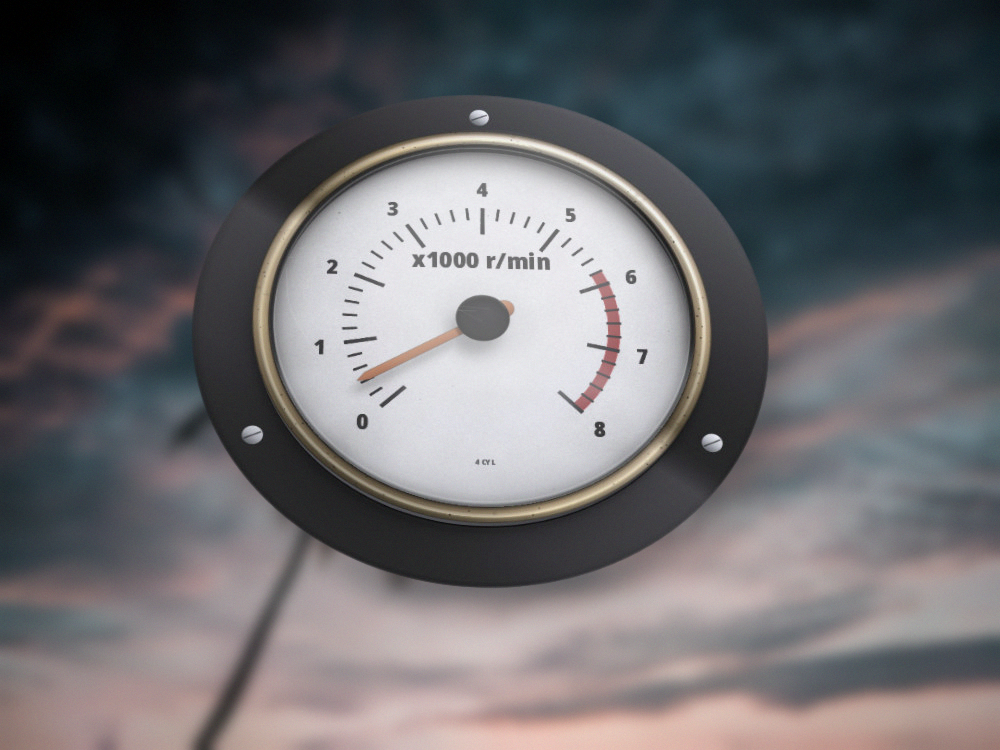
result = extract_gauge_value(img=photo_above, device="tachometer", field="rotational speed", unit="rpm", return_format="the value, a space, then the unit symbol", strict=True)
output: 400 rpm
